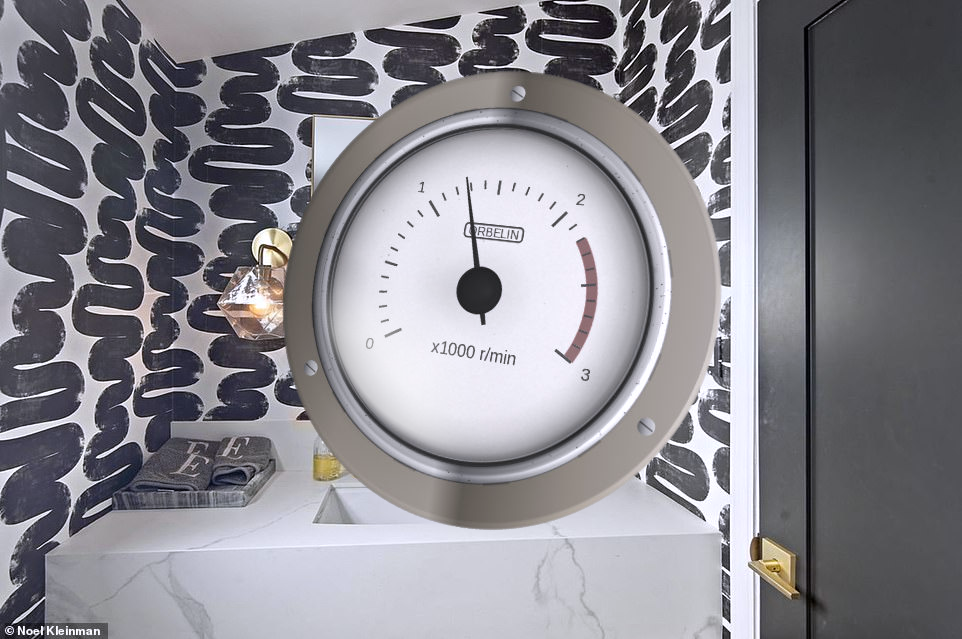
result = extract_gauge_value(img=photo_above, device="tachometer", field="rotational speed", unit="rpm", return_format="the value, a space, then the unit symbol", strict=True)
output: 1300 rpm
